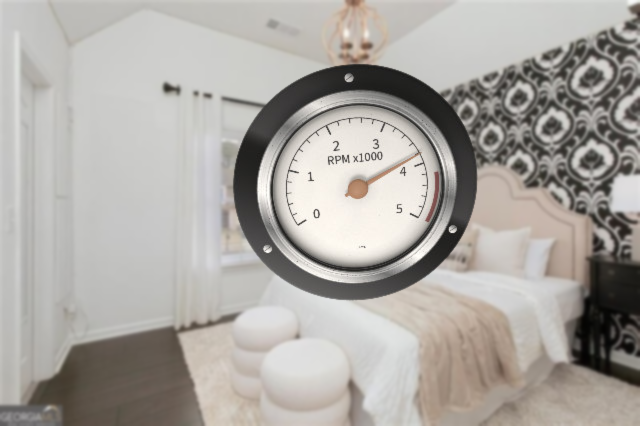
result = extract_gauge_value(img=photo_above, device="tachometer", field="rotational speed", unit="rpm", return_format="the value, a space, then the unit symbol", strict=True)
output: 3800 rpm
